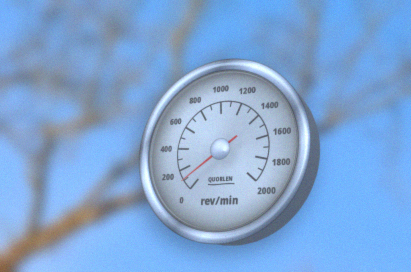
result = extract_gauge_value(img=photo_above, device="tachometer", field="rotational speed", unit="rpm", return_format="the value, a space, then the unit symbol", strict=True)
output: 100 rpm
